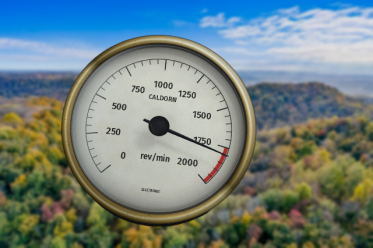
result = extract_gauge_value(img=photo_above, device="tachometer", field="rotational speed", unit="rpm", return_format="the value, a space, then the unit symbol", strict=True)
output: 1800 rpm
